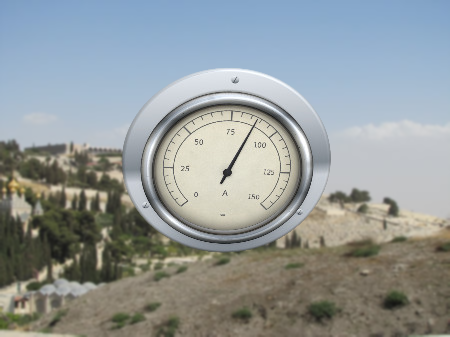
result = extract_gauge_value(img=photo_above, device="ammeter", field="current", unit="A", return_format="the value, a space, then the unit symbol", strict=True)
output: 87.5 A
